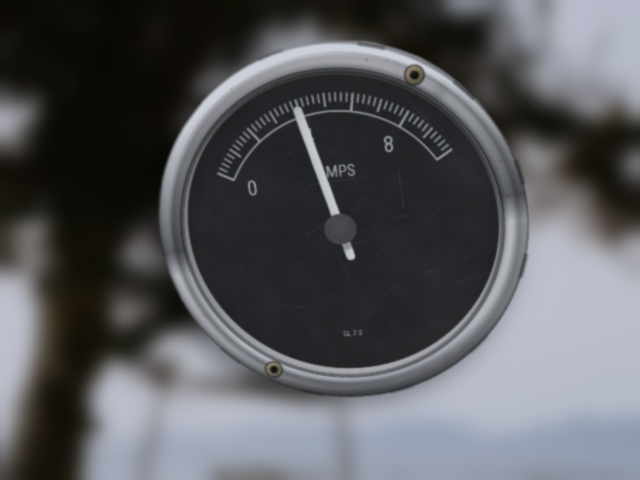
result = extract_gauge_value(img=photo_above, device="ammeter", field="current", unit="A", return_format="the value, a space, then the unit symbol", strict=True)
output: 4 A
